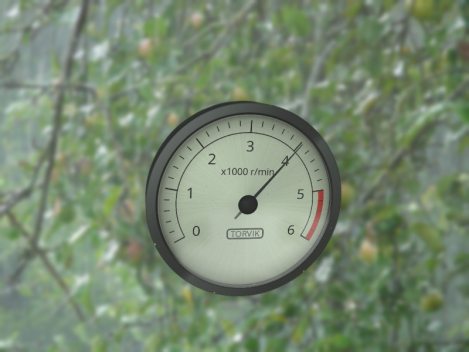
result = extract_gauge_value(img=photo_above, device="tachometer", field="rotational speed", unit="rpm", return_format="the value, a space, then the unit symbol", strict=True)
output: 4000 rpm
